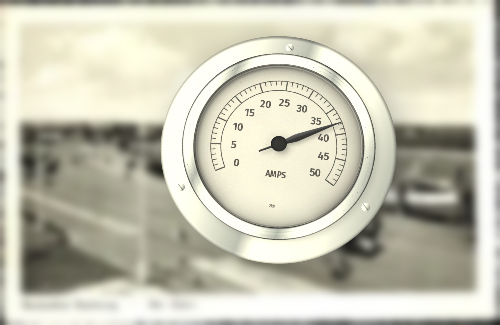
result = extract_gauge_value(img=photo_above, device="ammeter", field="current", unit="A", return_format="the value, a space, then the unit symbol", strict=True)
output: 38 A
